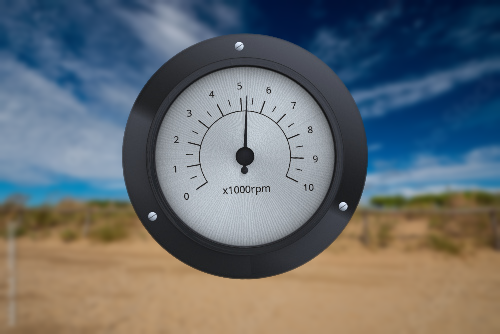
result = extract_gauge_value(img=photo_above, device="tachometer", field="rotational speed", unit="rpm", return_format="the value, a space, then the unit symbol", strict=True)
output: 5250 rpm
